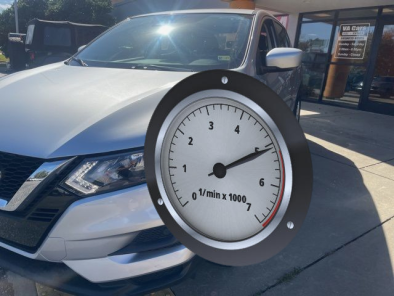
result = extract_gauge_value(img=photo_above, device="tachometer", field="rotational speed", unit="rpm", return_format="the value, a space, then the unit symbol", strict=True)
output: 5100 rpm
